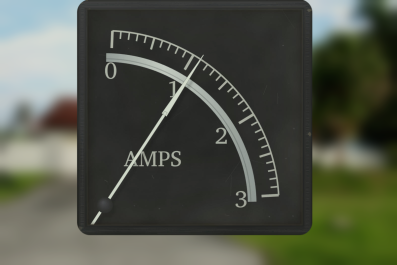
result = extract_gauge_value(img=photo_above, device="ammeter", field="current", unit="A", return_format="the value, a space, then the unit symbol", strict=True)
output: 1.1 A
